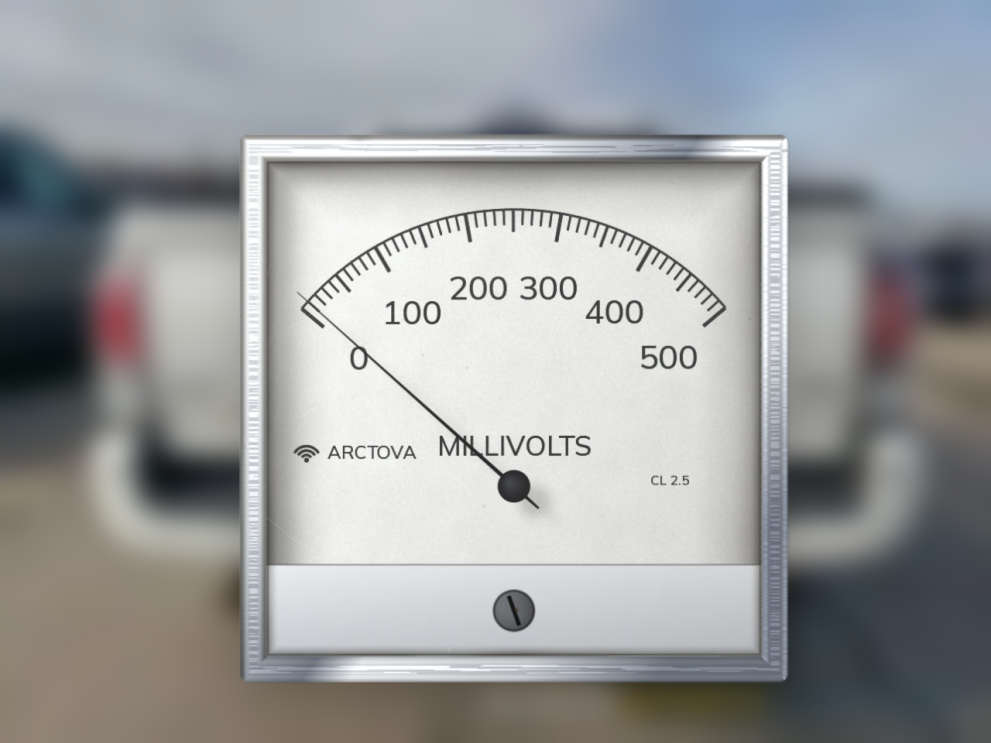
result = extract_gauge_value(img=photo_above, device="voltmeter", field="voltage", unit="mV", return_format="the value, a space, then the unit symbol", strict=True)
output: 10 mV
